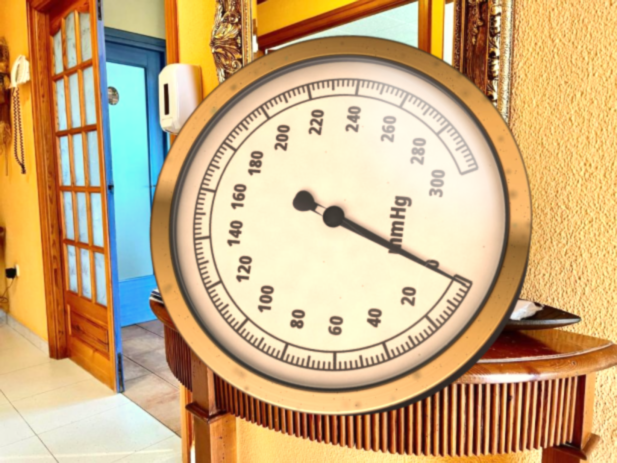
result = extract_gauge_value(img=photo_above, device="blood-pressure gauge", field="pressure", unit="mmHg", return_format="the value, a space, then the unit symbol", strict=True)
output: 2 mmHg
